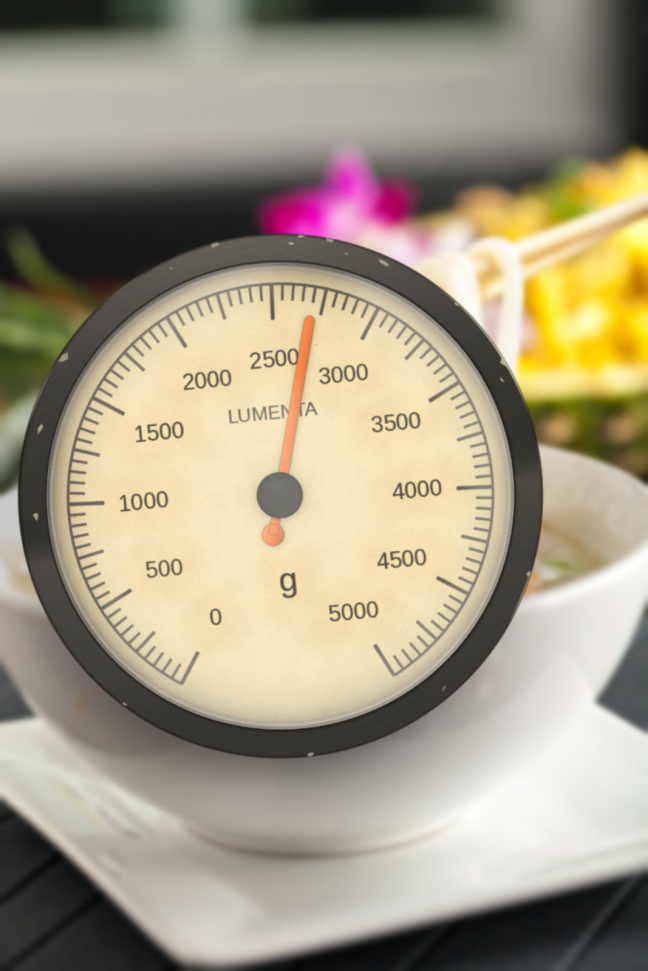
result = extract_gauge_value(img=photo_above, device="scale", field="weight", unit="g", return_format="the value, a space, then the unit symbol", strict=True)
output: 2700 g
